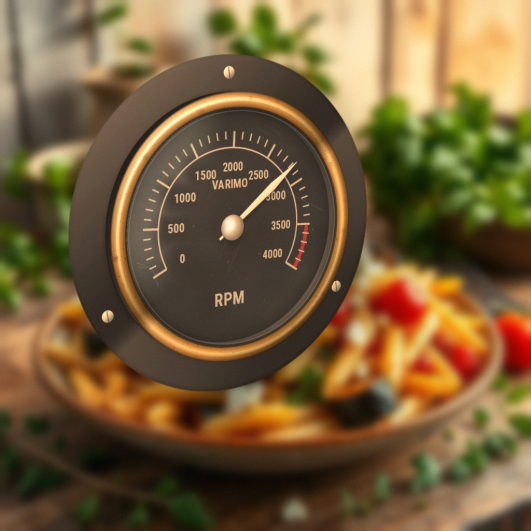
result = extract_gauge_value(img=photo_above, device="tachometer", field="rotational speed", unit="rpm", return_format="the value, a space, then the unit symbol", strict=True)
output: 2800 rpm
